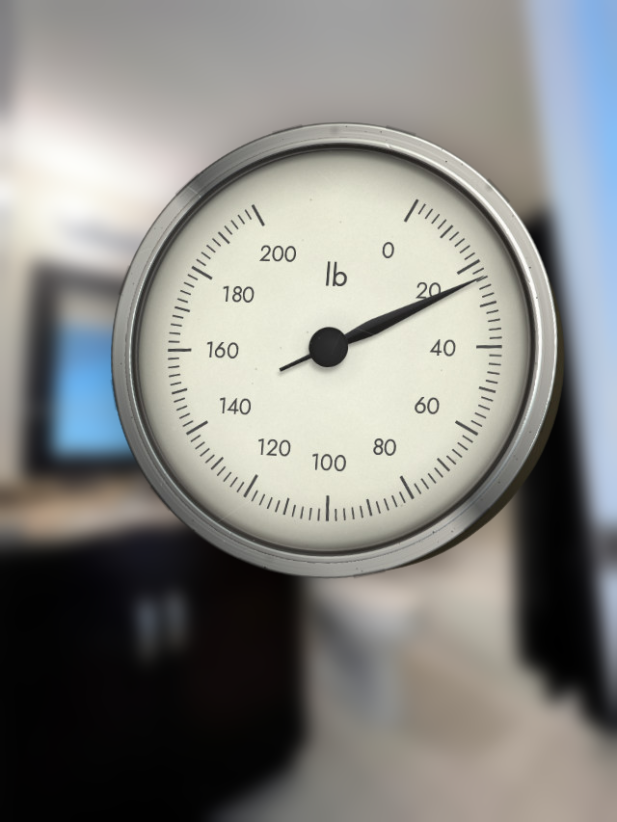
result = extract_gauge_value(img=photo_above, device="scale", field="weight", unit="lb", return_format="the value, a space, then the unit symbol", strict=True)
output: 24 lb
